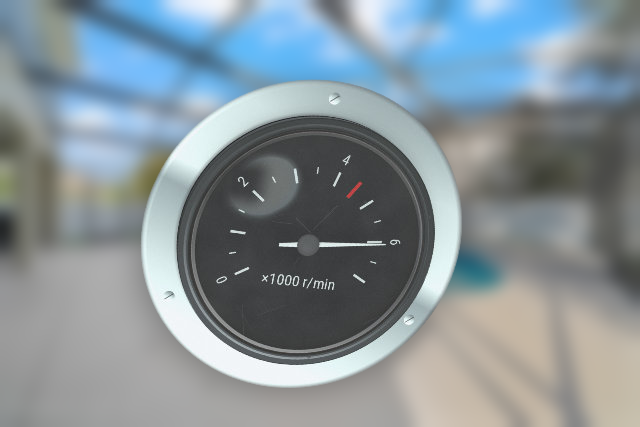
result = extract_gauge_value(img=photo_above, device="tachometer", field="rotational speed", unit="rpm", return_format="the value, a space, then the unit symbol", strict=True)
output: 6000 rpm
